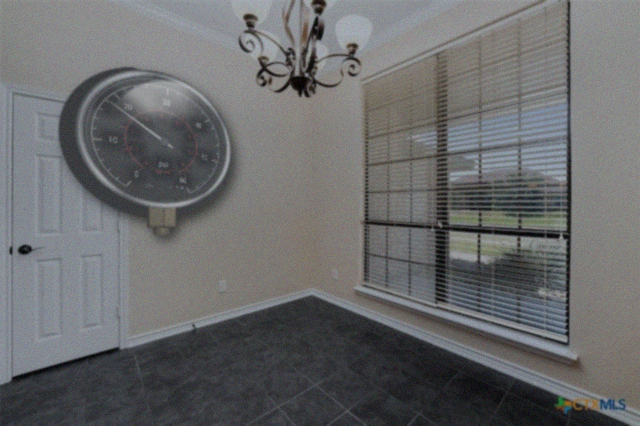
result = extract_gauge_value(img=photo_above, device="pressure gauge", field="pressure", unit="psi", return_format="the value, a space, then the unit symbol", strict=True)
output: 18 psi
